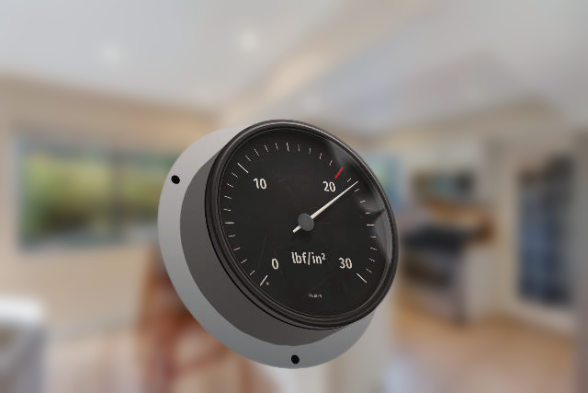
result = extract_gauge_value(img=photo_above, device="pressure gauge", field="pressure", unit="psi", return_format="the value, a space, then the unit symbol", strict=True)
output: 21.5 psi
